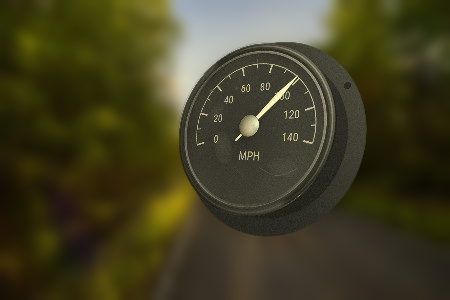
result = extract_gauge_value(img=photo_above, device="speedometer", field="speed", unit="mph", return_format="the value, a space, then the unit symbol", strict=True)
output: 100 mph
